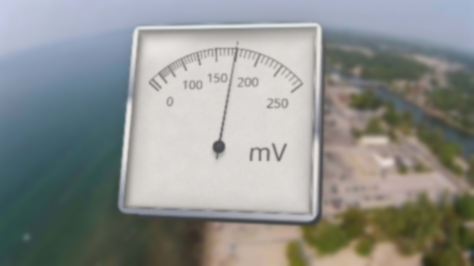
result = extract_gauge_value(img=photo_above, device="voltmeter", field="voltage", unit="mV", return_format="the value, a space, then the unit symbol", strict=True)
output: 175 mV
